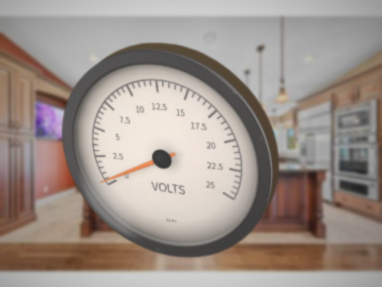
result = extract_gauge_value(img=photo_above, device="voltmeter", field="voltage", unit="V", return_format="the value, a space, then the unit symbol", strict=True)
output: 0.5 V
